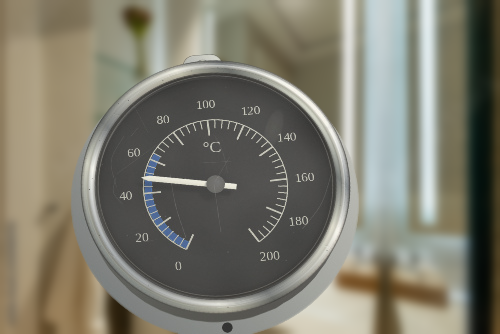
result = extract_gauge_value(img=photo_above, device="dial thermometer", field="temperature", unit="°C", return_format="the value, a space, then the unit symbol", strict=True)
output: 48 °C
